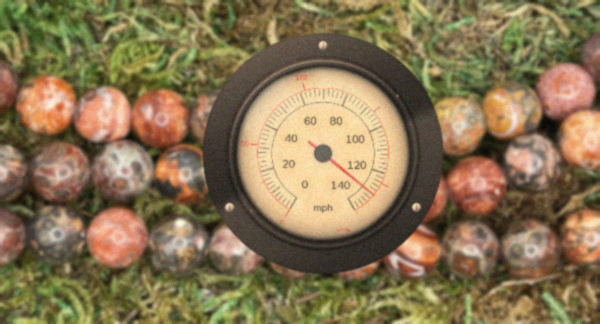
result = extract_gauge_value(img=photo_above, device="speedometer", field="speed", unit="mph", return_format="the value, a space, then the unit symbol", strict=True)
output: 130 mph
